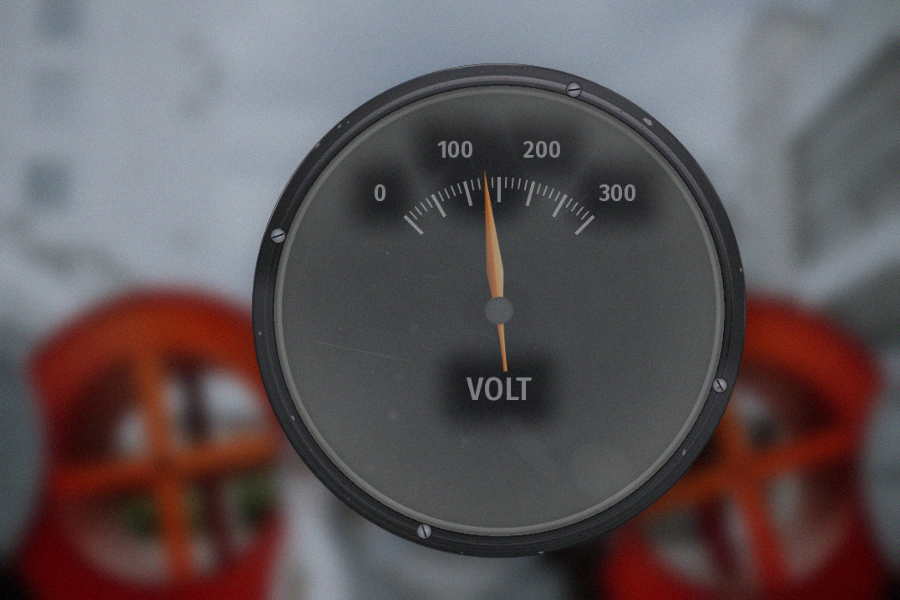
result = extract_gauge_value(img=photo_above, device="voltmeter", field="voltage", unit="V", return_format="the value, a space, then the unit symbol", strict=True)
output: 130 V
